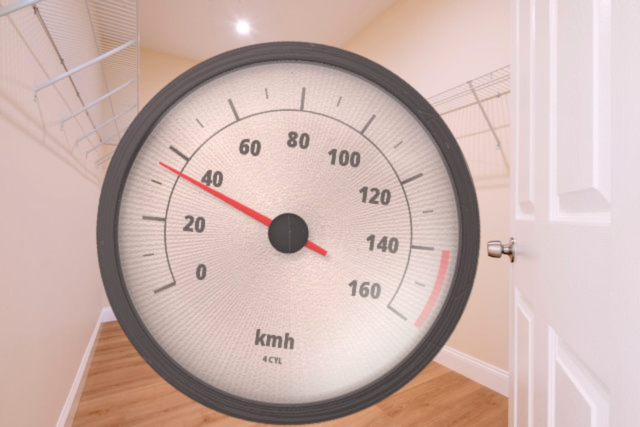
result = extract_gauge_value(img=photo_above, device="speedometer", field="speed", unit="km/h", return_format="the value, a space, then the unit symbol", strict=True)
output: 35 km/h
